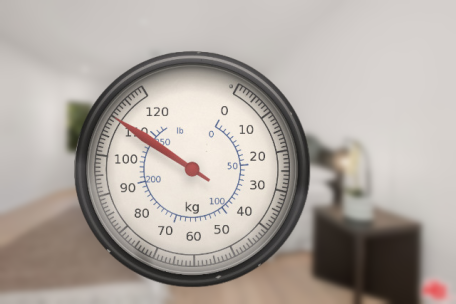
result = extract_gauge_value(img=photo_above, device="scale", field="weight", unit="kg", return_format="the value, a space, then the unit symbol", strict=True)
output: 110 kg
